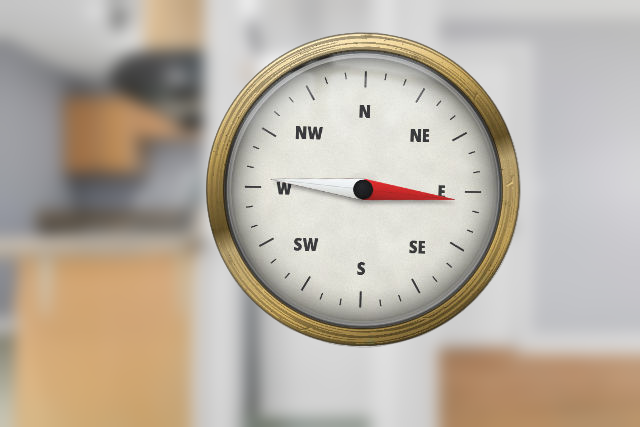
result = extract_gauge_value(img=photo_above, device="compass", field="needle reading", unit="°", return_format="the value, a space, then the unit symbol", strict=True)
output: 95 °
